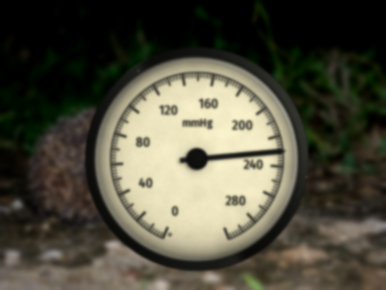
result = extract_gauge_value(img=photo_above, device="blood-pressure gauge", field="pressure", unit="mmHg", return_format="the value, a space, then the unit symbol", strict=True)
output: 230 mmHg
